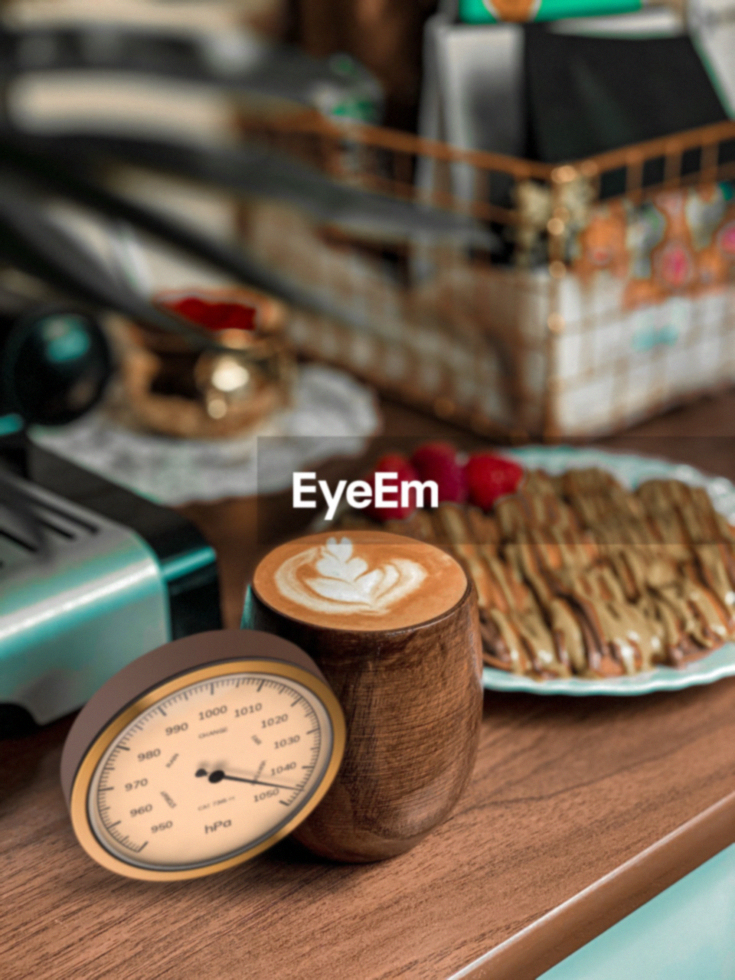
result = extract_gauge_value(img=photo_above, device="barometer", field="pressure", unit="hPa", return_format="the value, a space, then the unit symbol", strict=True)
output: 1045 hPa
